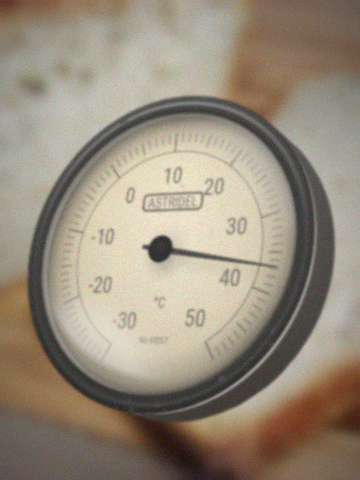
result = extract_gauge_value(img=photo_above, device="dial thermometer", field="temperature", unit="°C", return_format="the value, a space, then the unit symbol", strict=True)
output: 37 °C
